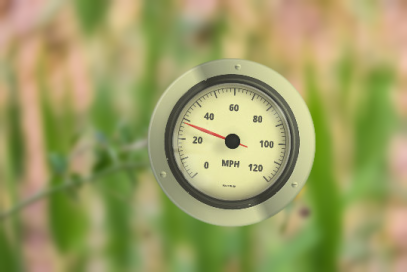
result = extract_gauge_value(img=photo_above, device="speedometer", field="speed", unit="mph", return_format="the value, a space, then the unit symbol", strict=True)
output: 28 mph
